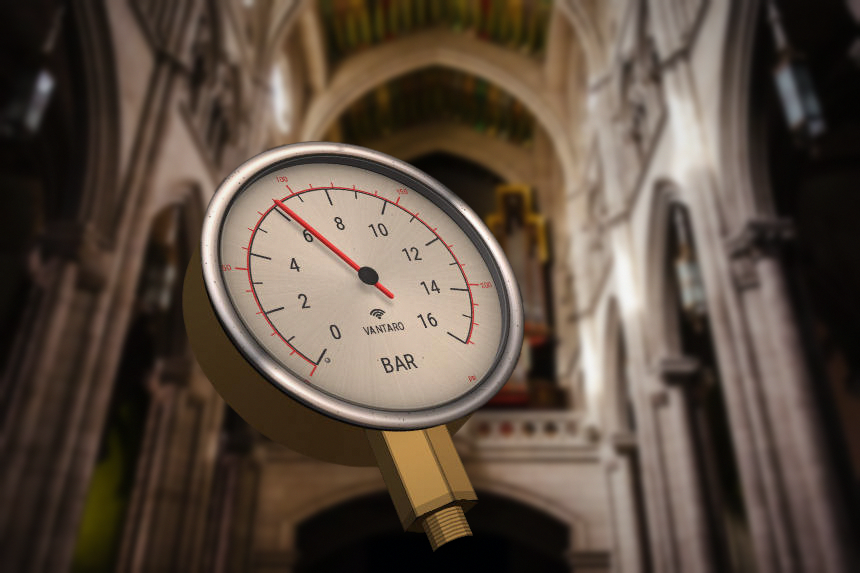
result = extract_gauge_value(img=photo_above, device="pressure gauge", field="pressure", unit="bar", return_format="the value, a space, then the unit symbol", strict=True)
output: 6 bar
